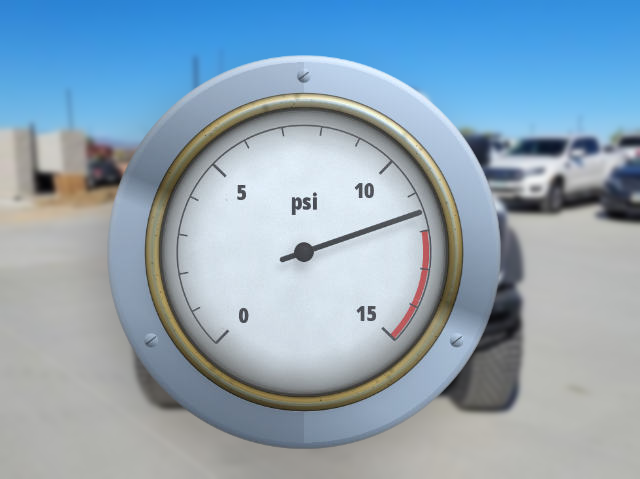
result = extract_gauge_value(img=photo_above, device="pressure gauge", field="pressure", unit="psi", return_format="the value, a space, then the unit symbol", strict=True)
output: 11.5 psi
